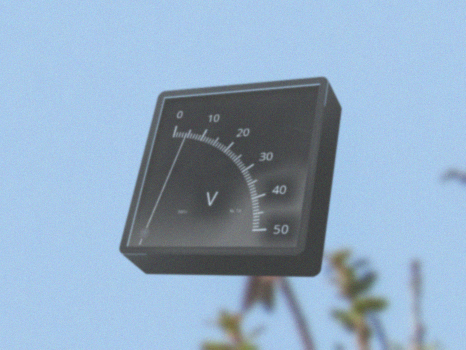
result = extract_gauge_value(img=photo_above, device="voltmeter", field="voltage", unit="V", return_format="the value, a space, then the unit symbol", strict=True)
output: 5 V
